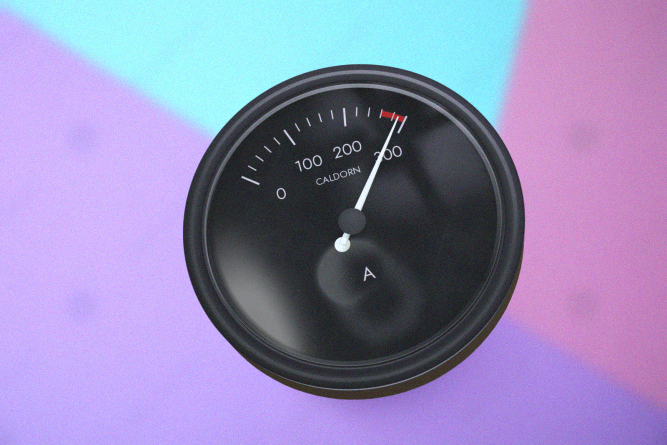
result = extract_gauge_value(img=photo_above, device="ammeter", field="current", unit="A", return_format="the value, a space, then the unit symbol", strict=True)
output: 290 A
